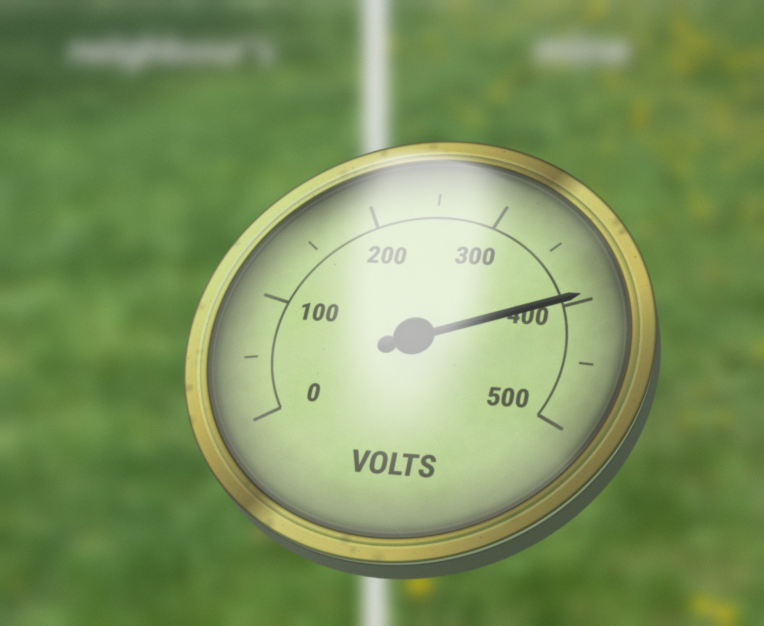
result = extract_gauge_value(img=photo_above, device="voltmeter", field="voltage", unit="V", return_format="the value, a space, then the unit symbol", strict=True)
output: 400 V
